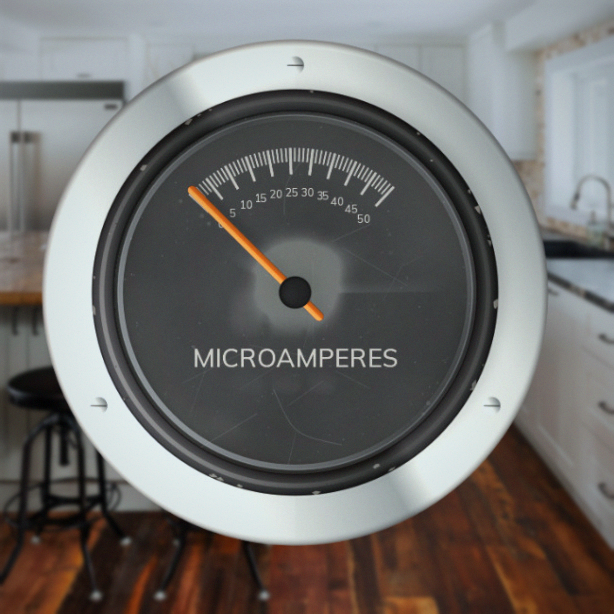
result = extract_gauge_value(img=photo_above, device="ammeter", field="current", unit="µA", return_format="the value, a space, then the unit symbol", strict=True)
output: 1 µA
